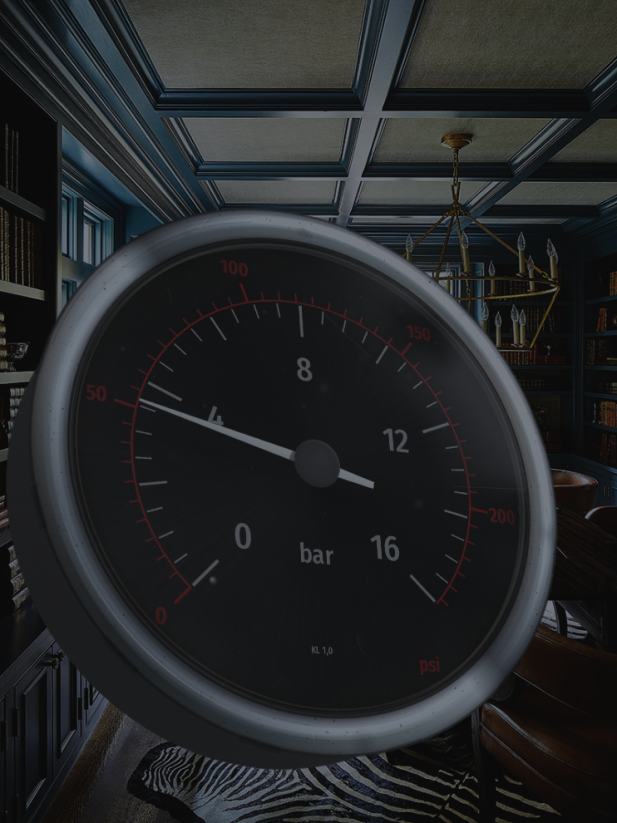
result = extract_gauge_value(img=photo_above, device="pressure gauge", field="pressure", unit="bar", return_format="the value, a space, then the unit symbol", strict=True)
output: 3.5 bar
